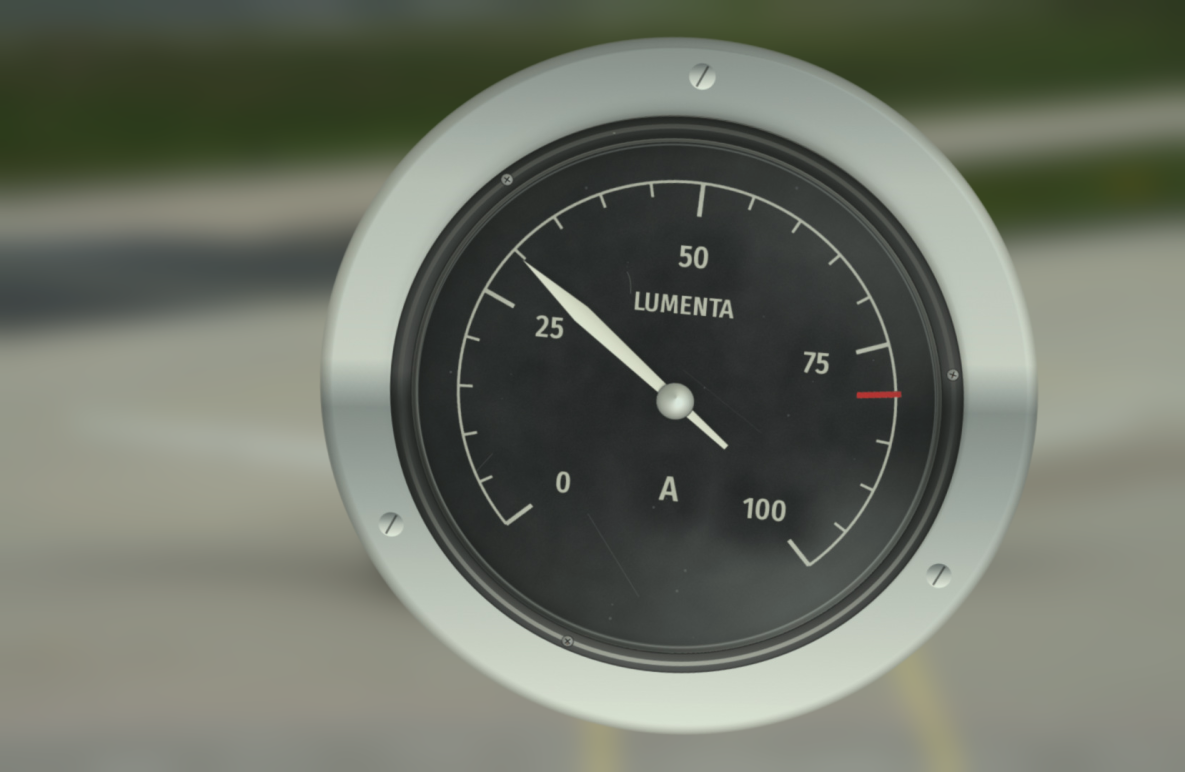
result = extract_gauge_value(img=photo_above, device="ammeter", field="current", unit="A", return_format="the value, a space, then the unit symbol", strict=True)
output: 30 A
